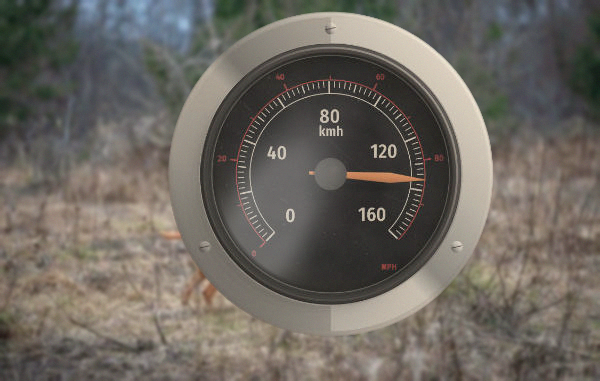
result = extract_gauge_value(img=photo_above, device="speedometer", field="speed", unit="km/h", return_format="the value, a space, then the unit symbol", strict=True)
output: 136 km/h
